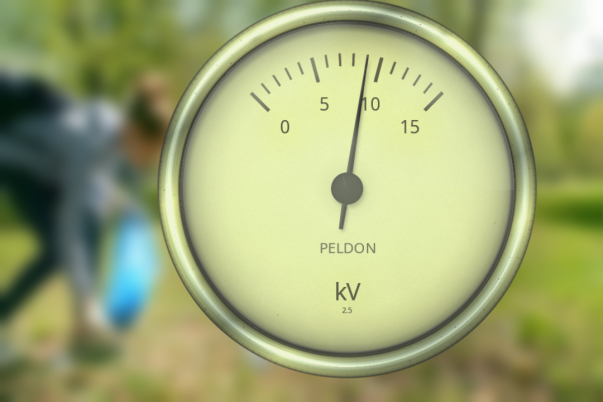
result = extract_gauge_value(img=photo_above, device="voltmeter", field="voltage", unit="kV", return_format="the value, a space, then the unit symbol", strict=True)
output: 9 kV
